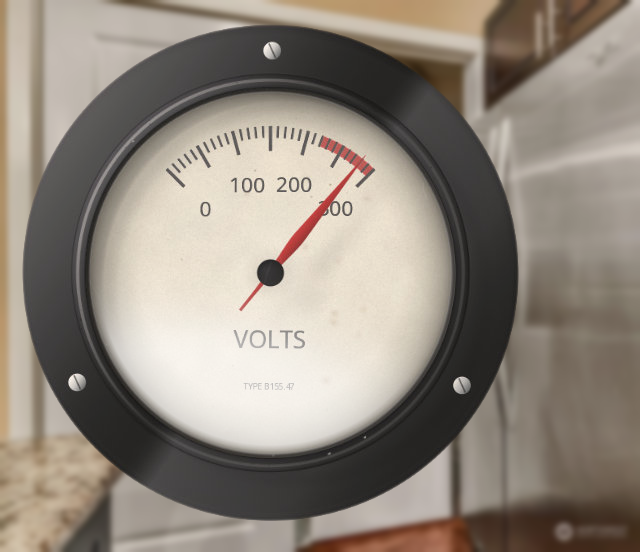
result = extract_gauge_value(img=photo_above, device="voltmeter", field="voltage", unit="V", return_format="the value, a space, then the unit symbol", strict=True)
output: 280 V
